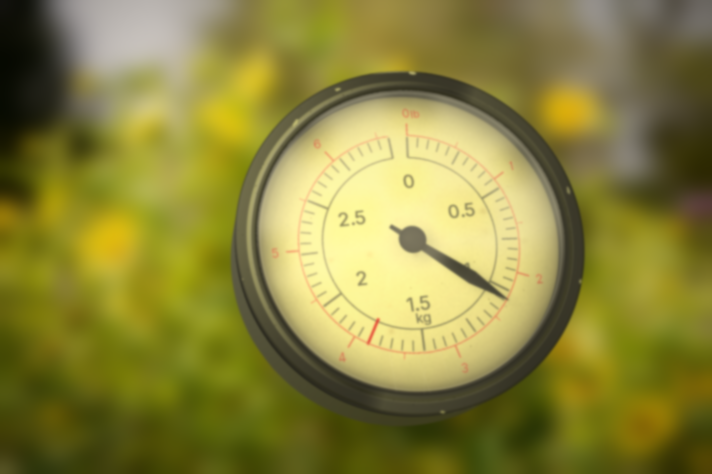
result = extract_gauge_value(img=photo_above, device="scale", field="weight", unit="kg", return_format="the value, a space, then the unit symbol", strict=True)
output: 1.05 kg
